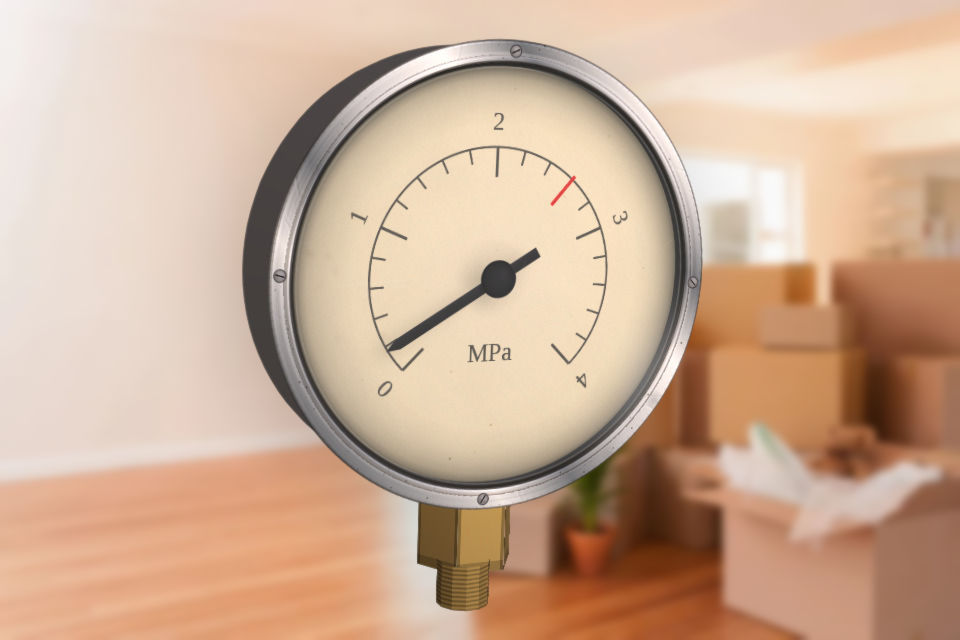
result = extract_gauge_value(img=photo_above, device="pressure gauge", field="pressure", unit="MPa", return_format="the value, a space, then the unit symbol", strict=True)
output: 0.2 MPa
